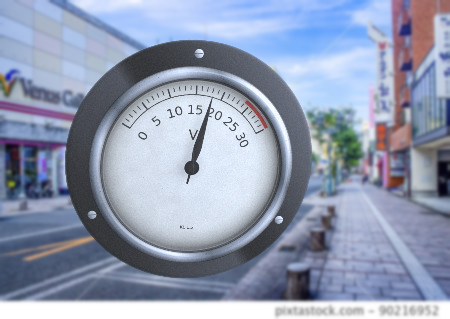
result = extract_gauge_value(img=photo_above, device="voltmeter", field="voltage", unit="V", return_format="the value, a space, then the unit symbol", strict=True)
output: 18 V
